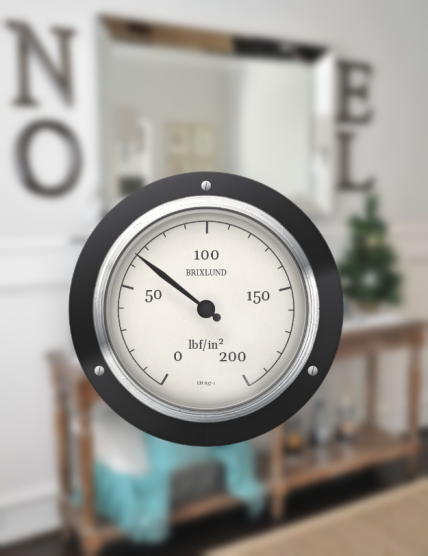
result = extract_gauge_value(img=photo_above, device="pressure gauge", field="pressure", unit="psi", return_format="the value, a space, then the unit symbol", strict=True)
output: 65 psi
